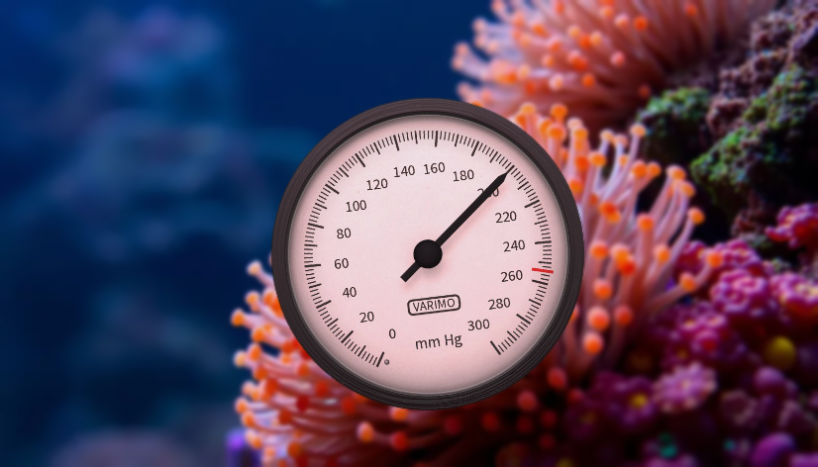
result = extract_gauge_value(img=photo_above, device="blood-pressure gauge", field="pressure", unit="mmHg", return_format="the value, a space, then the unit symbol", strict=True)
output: 200 mmHg
